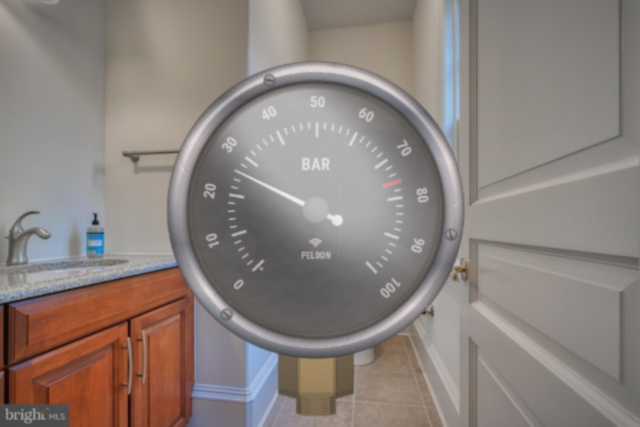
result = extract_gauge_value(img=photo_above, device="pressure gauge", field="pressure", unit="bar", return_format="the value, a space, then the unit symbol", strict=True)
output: 26 bar
